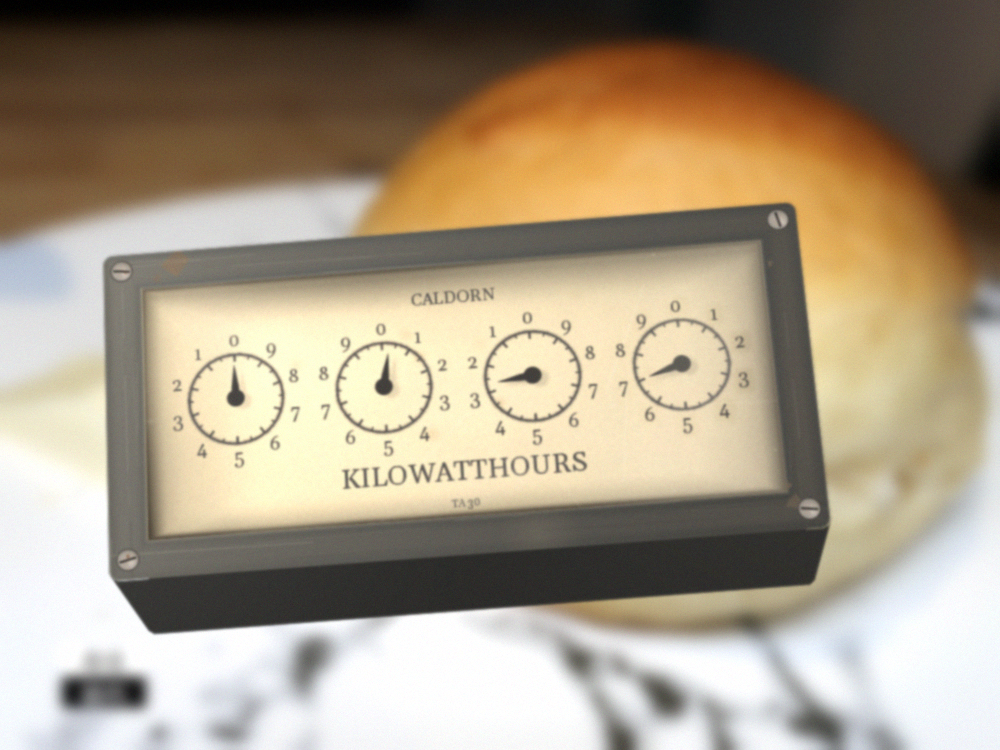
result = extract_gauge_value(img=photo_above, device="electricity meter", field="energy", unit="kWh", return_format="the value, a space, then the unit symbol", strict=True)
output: 27 kWh
